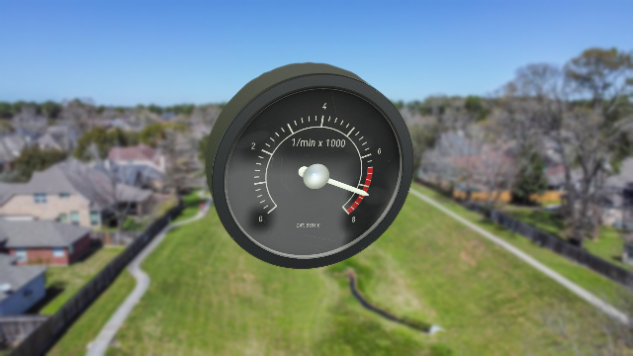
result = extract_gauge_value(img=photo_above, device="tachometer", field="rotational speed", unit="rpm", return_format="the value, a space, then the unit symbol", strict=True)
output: 7200 rpm
